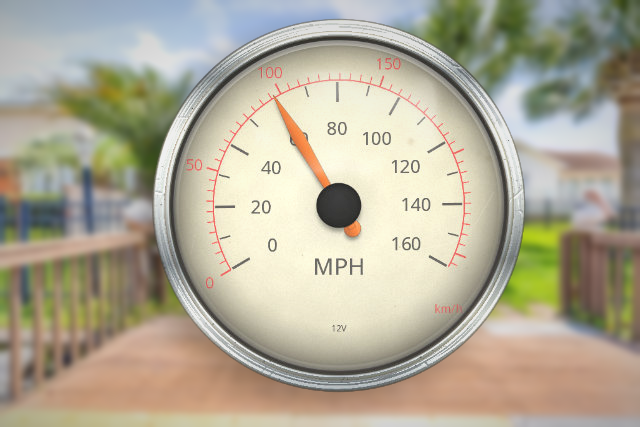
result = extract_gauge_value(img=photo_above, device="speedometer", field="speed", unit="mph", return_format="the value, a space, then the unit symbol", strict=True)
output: 60 mph
